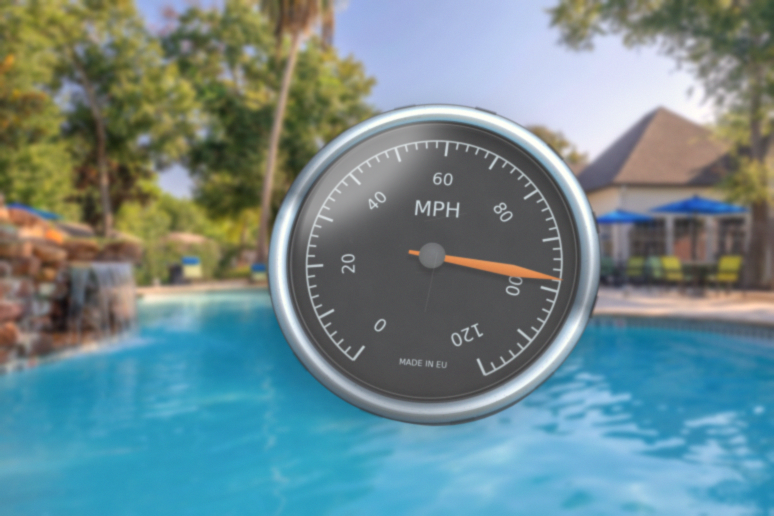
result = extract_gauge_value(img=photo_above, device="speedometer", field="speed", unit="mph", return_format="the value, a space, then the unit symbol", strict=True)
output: 98 mph
